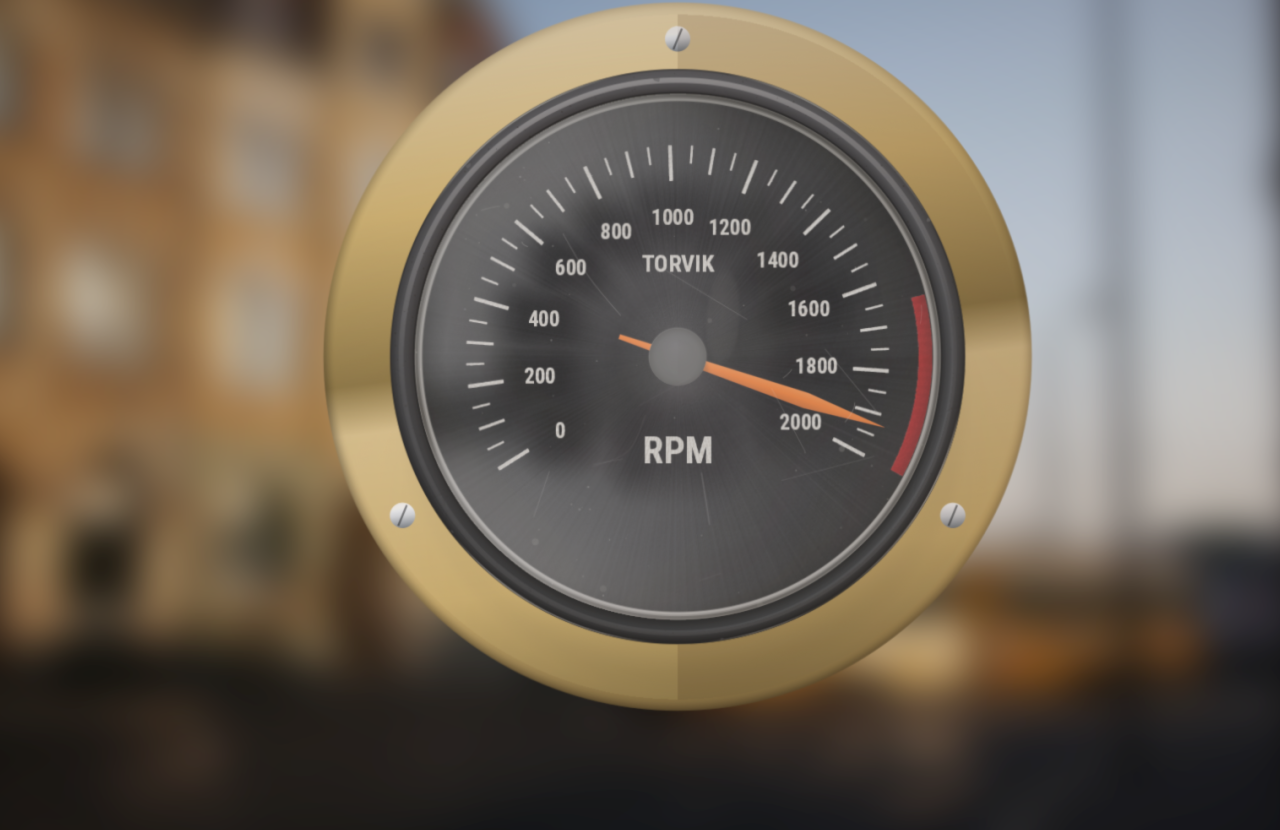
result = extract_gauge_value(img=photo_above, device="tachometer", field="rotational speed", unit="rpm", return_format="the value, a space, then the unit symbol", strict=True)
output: 1925 rpm
